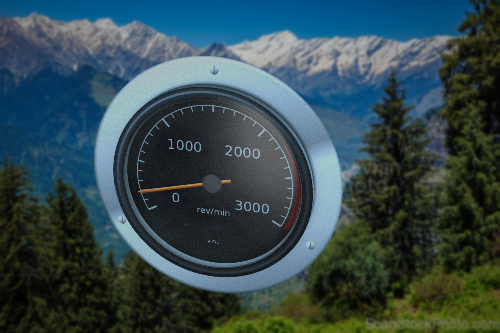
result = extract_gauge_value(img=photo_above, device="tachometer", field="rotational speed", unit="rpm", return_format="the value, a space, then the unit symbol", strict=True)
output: 200 rpm
